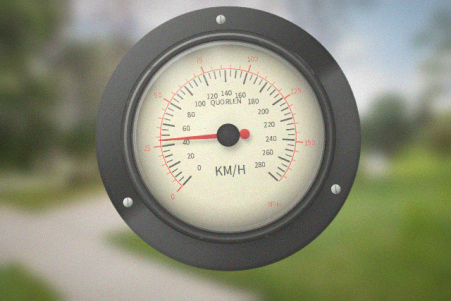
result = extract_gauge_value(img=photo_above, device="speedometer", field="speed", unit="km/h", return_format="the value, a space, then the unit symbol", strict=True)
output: 45 km/h
